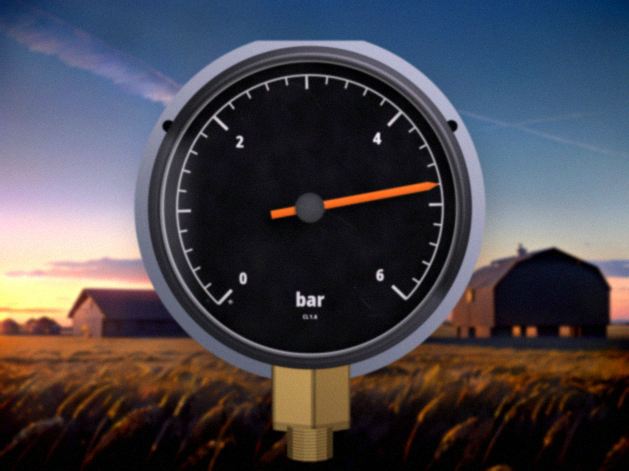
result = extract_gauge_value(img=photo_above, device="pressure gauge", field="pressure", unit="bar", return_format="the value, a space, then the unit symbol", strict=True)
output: 4.8 bar
